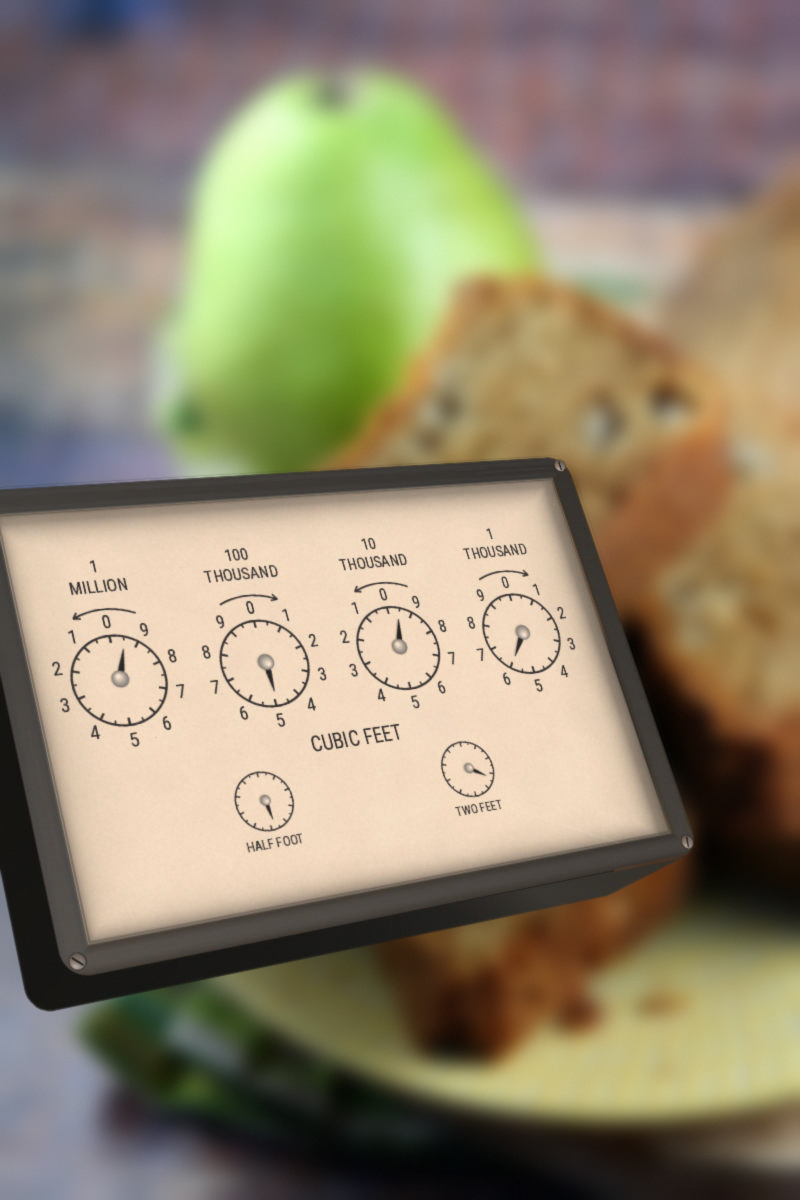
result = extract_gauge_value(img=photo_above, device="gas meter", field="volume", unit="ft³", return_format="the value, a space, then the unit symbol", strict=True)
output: 949600 ft³
